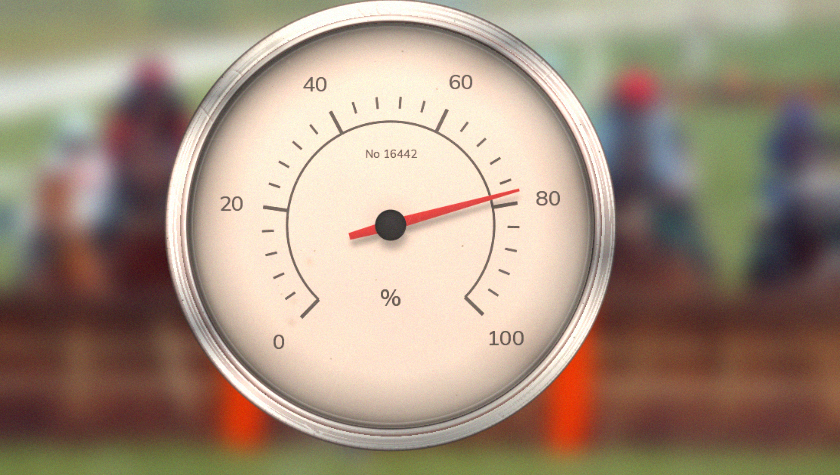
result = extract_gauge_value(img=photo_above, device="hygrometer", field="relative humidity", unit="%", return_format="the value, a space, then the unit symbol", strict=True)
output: 78 %
